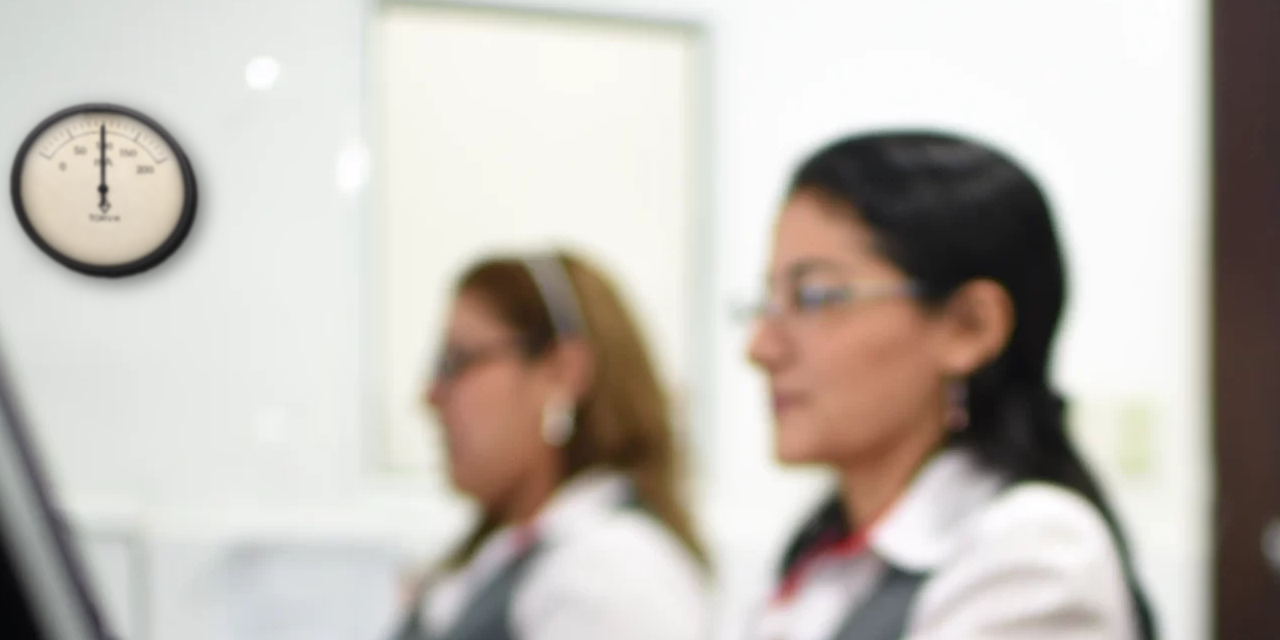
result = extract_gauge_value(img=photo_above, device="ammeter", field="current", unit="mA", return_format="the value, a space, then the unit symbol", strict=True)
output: 100 mA
